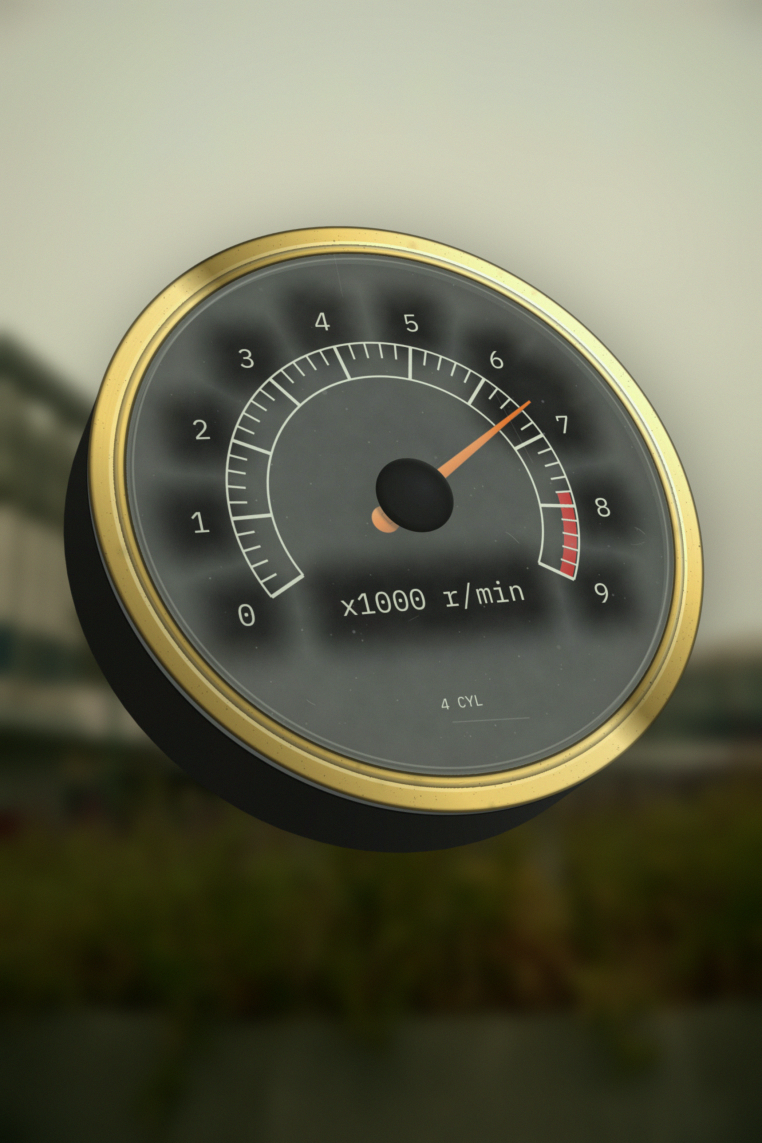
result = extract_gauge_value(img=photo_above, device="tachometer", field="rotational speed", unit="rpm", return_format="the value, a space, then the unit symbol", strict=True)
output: 6600 rpm
